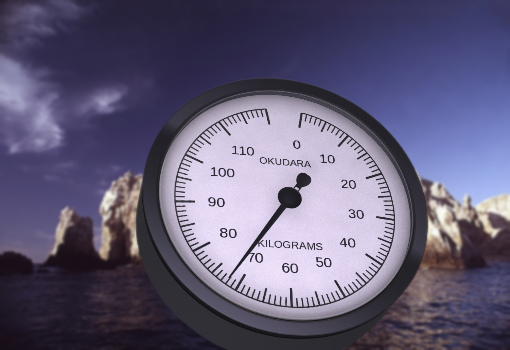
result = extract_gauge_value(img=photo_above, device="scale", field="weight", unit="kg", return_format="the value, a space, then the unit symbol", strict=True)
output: 72 kg
